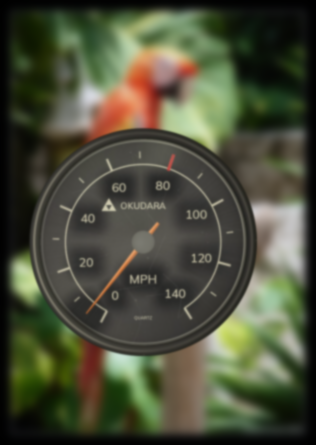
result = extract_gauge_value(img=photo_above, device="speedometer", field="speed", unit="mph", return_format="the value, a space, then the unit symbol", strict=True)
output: 5 mph
